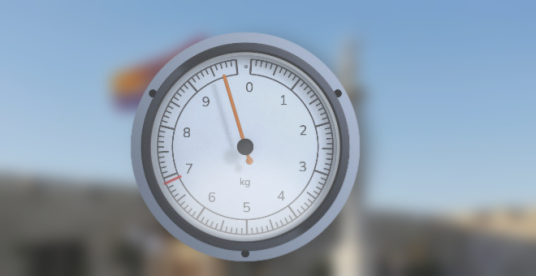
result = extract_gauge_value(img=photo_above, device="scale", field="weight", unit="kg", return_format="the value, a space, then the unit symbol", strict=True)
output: 9.7 kg
